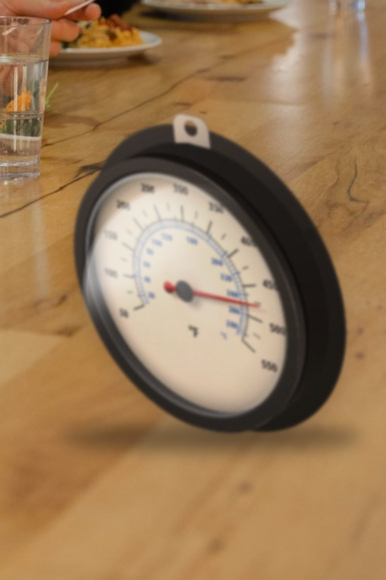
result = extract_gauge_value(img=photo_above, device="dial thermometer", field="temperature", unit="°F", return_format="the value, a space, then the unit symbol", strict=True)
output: 475 °F
